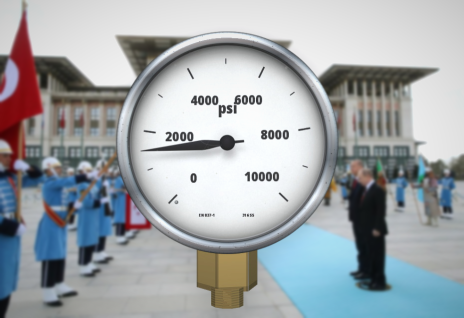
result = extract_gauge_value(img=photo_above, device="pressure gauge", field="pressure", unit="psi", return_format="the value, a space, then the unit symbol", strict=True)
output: 1500 psi
